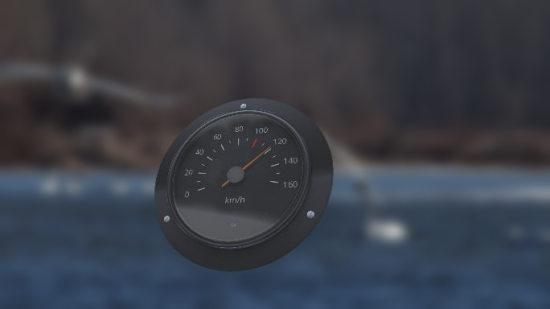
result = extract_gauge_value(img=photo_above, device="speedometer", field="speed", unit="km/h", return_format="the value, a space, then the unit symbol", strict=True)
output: 120 km/h
